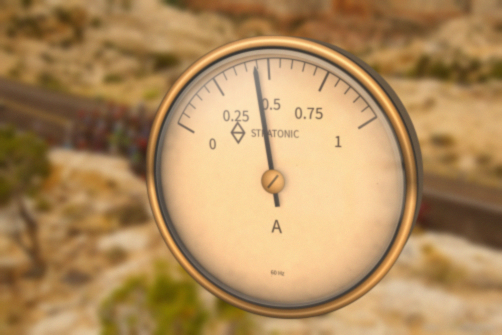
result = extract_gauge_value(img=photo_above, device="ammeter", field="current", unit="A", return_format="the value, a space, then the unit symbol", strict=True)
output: 0.45 A
